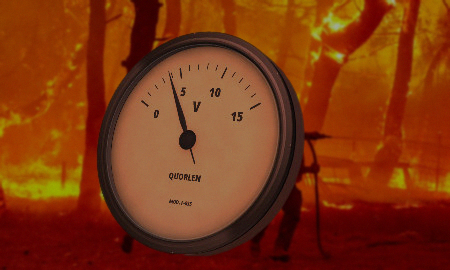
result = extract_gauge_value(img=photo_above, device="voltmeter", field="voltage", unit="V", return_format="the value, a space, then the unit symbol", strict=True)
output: 4 V
